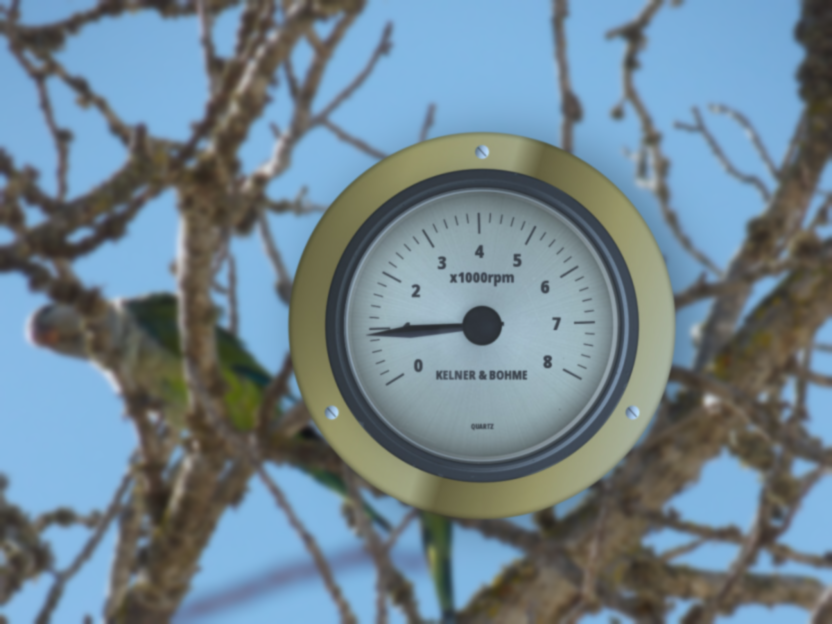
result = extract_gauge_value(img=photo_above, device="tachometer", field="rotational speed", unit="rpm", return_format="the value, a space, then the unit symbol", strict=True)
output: 900 rpm
